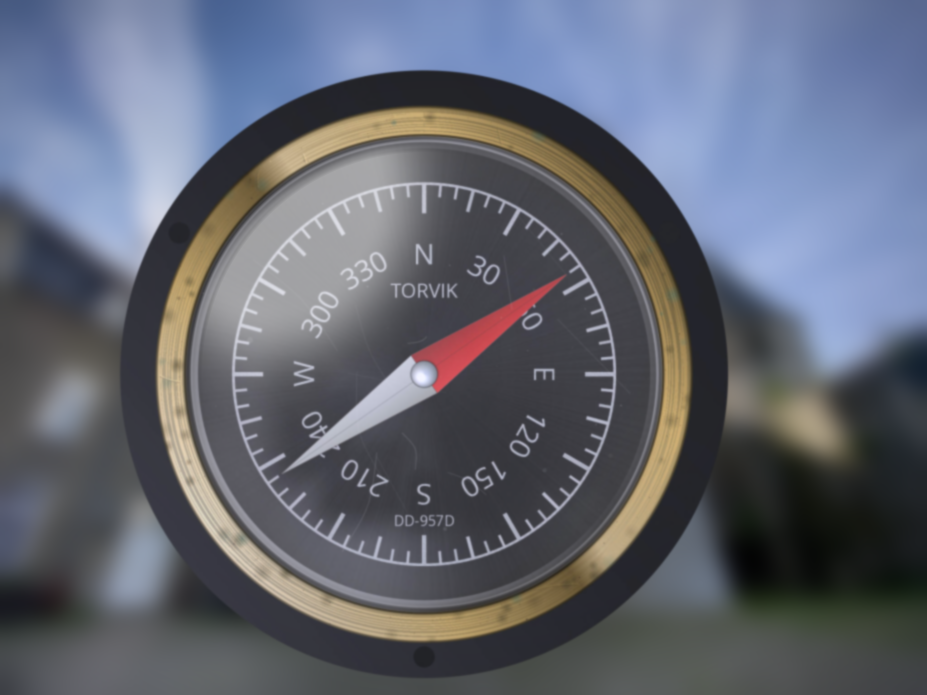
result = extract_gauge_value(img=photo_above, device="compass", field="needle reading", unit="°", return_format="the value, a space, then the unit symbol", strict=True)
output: 55 °
